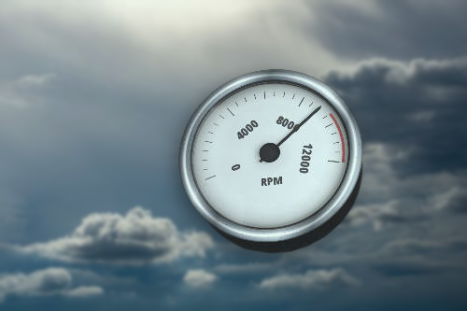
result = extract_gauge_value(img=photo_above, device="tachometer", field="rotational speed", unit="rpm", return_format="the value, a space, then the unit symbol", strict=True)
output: 9000 rpm
